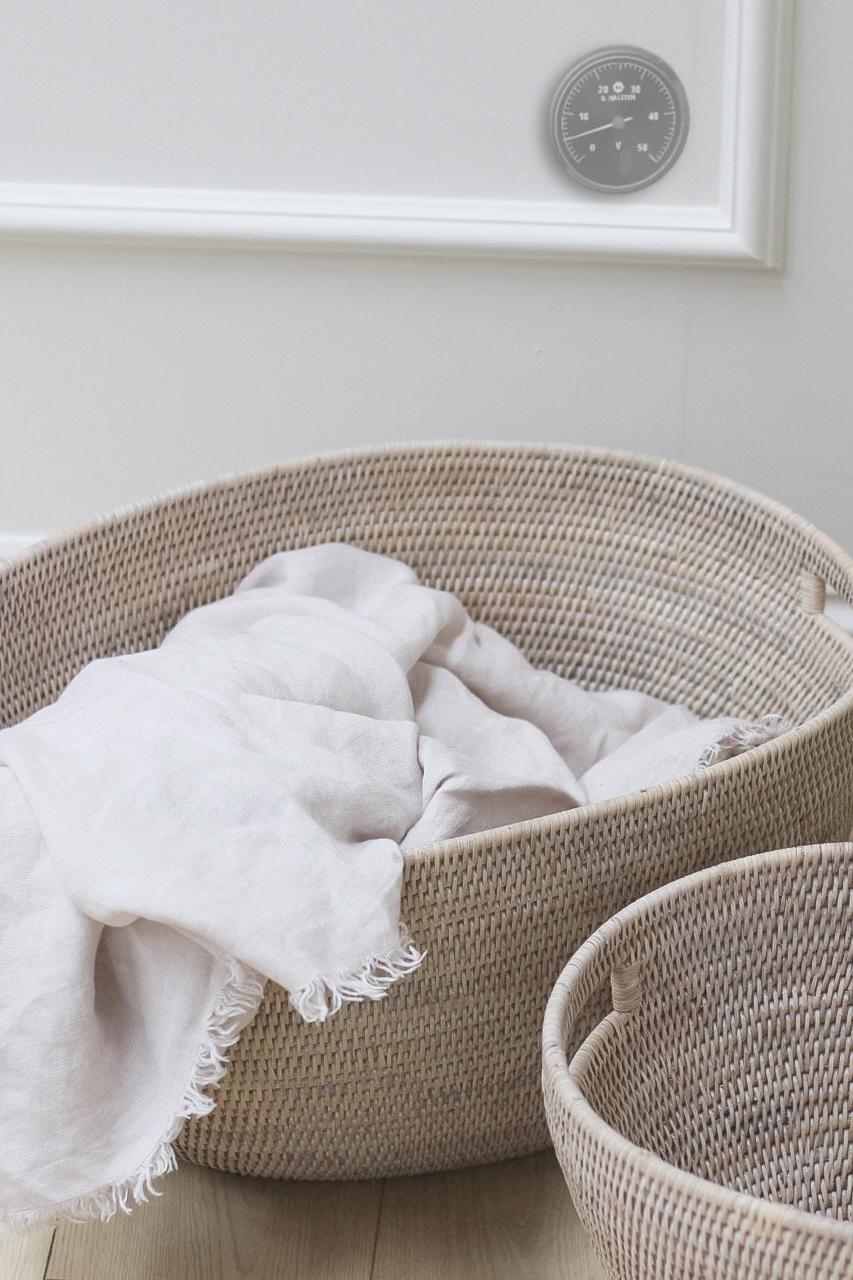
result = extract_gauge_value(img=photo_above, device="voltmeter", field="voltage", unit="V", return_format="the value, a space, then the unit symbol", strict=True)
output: 5 V
